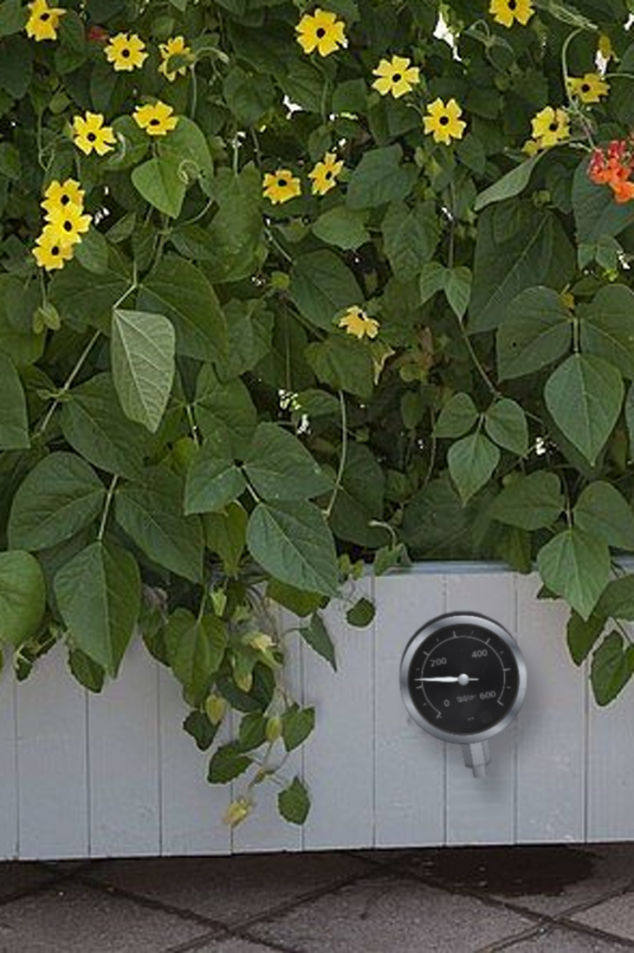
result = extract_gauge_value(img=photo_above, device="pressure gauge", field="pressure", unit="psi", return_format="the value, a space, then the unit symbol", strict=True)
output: 125 psi
